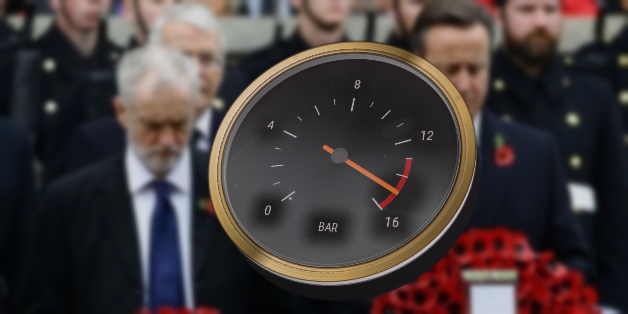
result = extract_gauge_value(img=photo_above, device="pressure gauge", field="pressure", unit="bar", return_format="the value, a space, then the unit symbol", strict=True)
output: 15 bar
